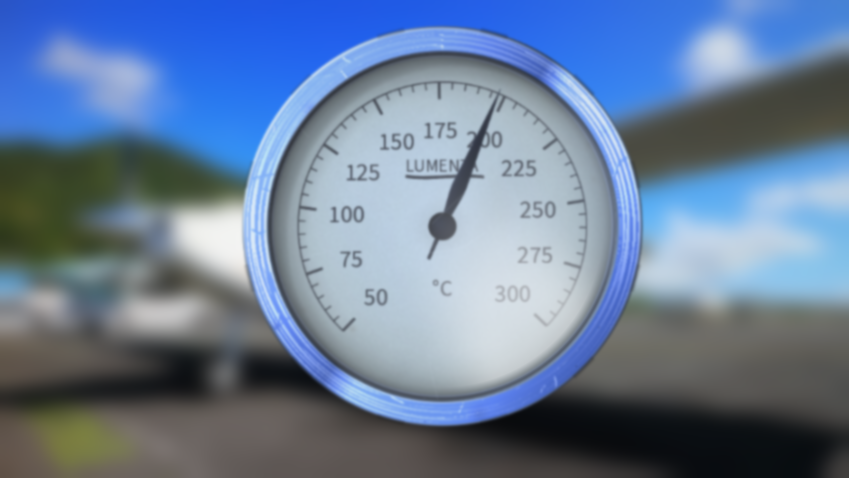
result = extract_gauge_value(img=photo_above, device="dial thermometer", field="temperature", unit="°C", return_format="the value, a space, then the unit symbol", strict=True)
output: 197.5 °C
